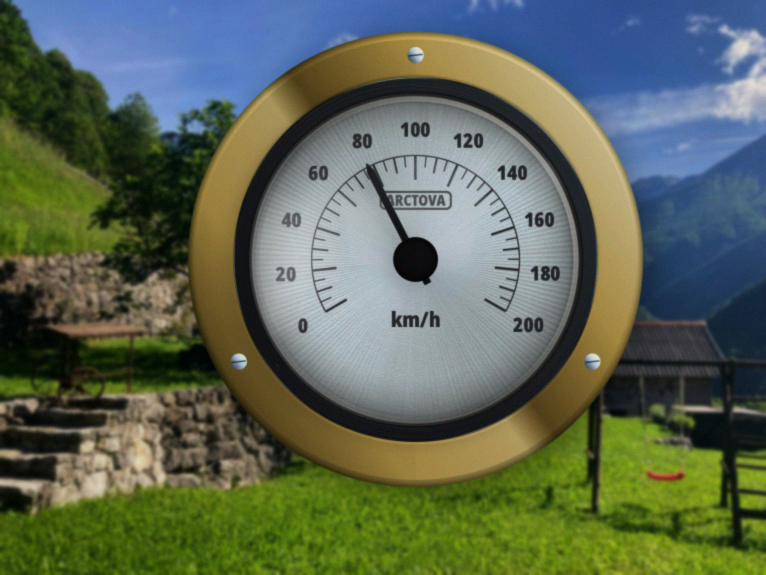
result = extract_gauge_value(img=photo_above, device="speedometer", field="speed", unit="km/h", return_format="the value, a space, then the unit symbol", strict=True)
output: 77.5 km/h
